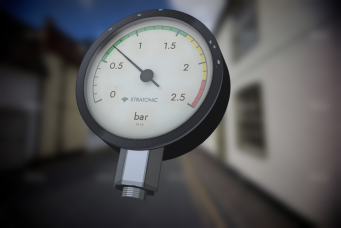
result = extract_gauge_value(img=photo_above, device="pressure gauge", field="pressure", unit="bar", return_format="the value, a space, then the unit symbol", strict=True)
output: 0.7 bar
